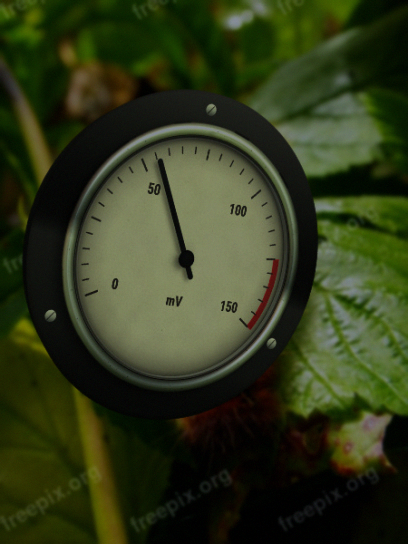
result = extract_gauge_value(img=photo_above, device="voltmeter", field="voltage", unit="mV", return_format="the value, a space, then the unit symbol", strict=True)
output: 55 mV
